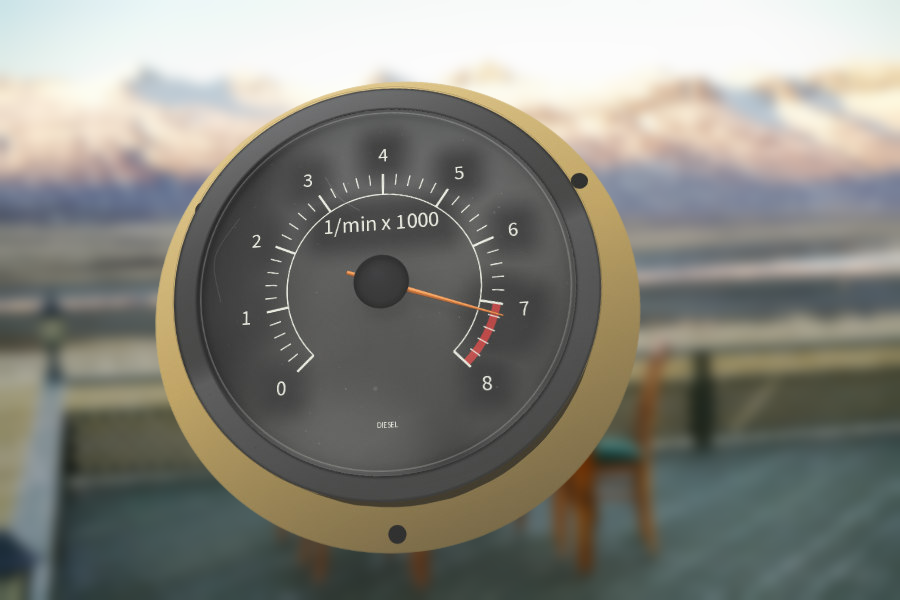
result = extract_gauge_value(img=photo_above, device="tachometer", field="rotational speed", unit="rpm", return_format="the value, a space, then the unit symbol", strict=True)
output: 7200 rpm
